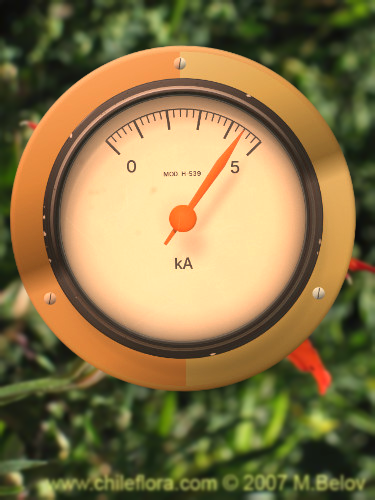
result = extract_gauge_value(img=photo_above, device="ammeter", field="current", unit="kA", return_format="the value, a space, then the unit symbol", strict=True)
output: 4.4 kA
